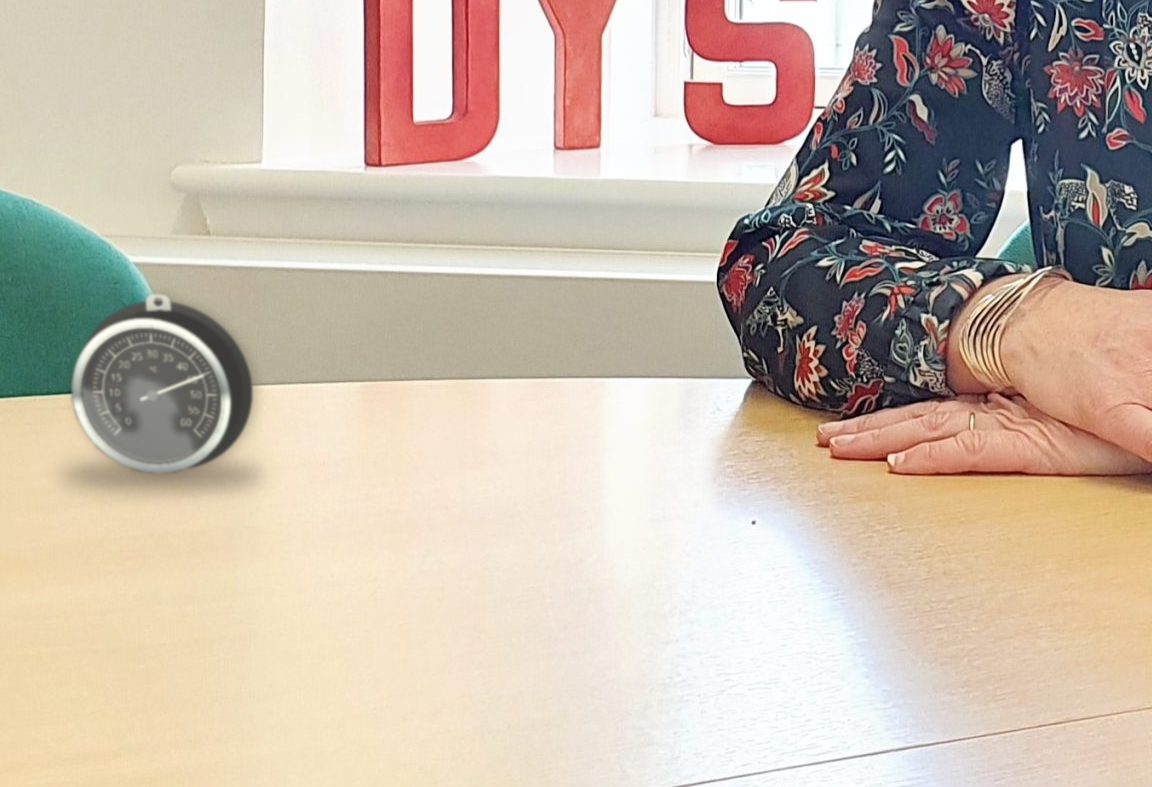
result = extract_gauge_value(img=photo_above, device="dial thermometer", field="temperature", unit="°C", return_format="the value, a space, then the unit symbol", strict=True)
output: 45 °C
